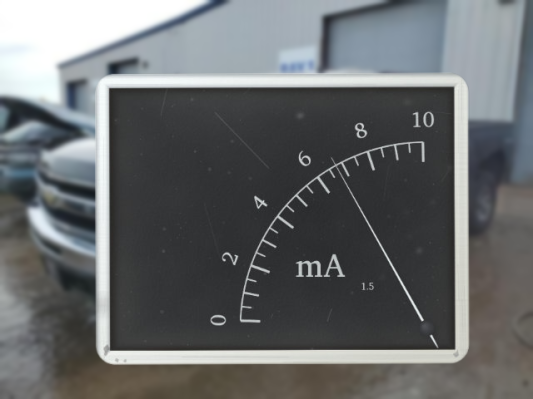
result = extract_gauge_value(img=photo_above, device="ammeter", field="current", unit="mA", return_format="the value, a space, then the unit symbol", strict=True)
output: 6.75 mA
